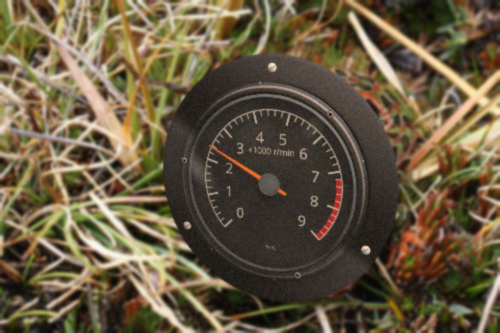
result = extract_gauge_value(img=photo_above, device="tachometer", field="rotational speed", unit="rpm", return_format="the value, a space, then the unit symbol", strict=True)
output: 2400 rpm
